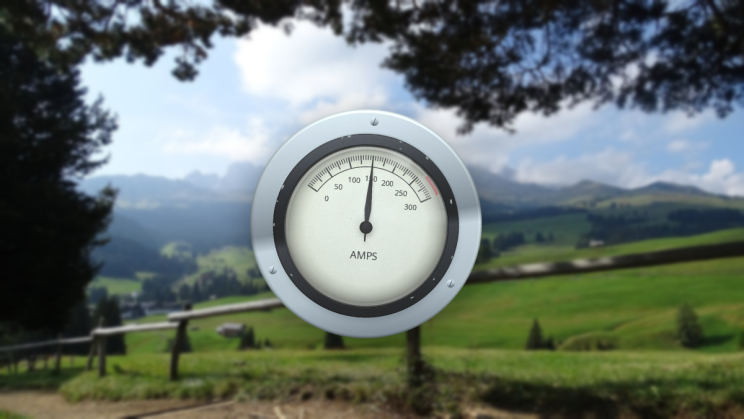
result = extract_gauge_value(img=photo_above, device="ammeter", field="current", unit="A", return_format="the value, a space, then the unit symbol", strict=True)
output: 150 A
